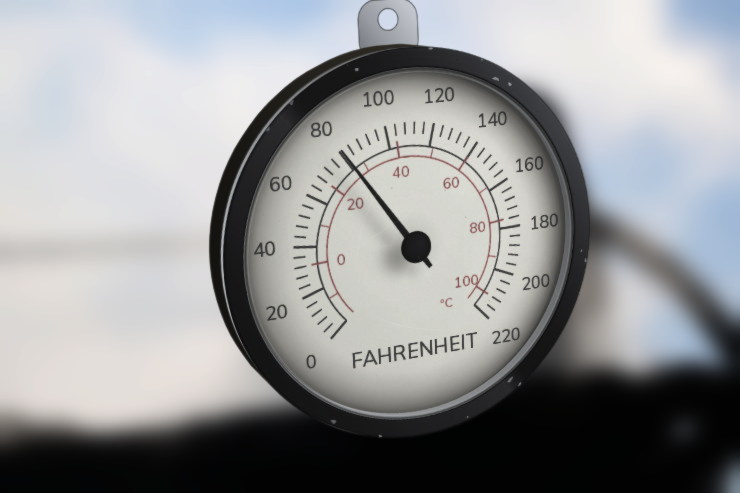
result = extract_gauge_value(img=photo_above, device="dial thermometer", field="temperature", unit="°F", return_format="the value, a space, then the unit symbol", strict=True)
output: 80 °F
